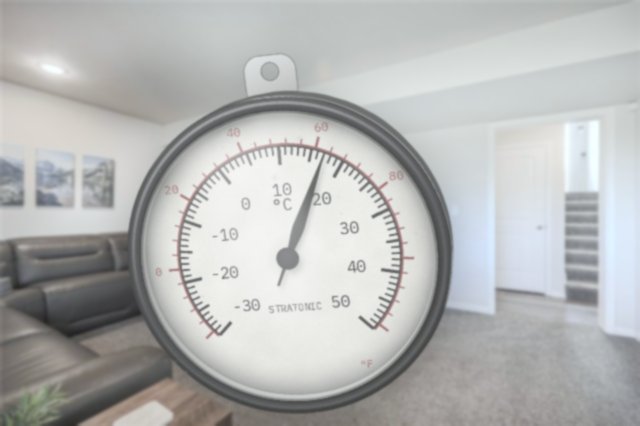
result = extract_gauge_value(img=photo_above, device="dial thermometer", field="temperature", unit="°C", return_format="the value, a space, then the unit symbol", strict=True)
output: 17 °C
